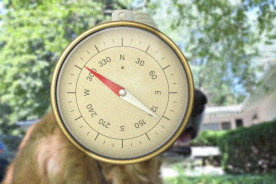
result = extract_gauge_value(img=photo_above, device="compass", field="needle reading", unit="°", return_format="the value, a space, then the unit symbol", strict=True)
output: 305 °
